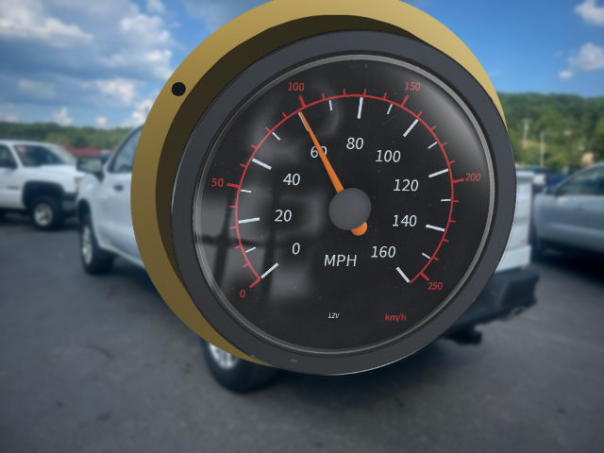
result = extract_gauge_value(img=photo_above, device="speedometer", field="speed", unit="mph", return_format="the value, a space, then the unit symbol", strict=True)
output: 60 mph
